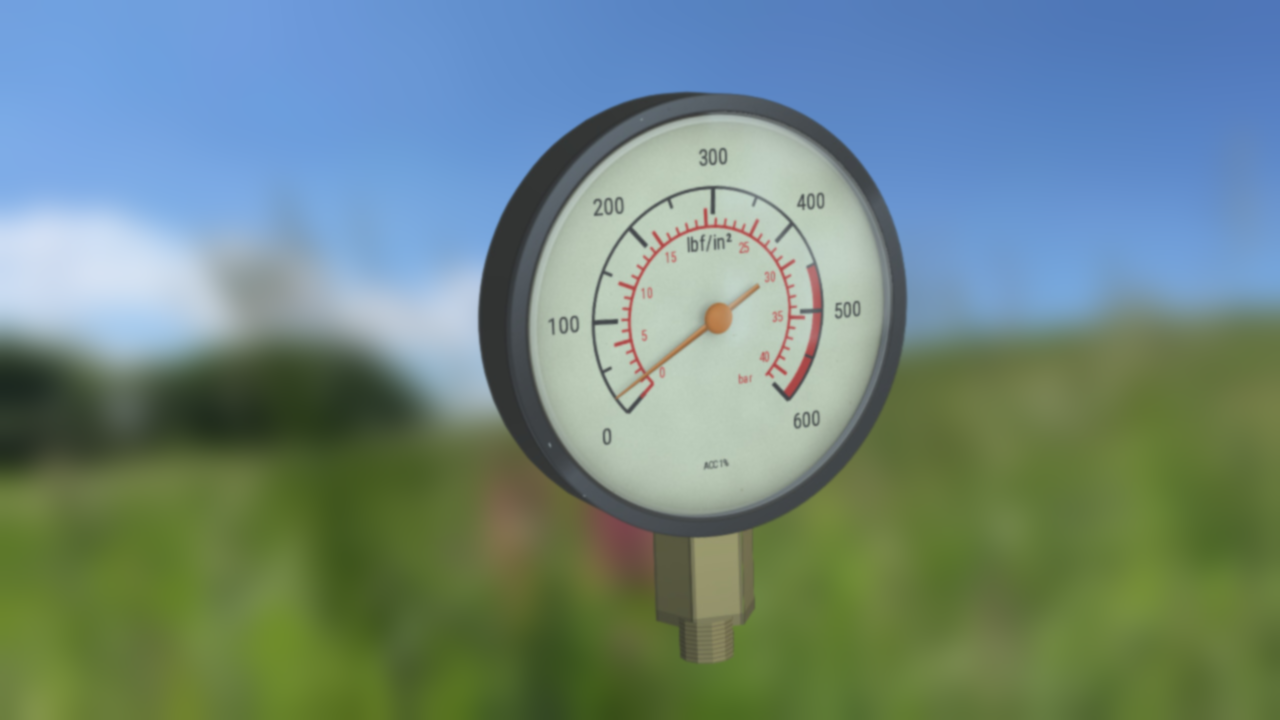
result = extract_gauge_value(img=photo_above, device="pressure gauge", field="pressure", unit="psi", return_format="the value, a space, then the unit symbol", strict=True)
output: 25 psi
